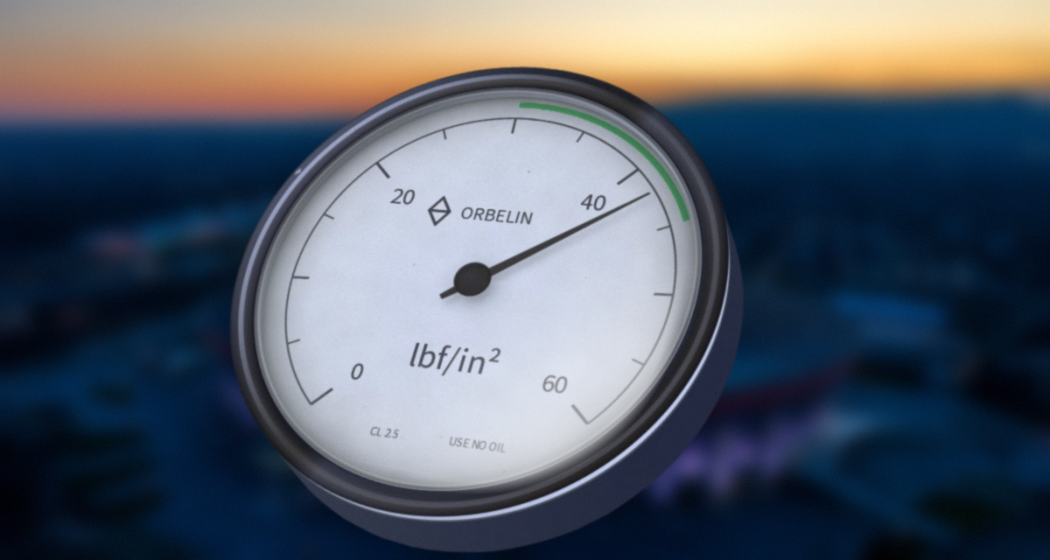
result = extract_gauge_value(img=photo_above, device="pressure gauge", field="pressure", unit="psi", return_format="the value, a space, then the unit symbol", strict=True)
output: 42.5 psi
